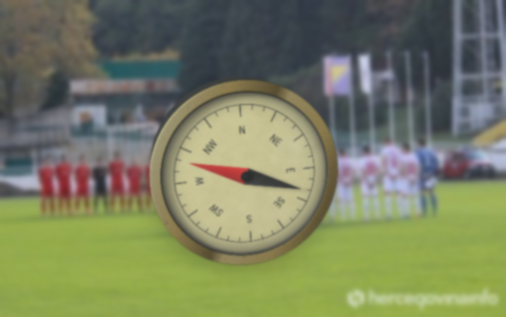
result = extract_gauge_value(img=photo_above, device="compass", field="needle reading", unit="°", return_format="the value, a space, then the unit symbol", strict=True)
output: 290 °
